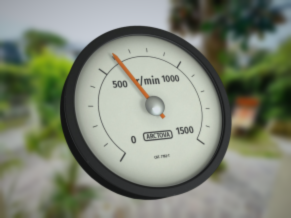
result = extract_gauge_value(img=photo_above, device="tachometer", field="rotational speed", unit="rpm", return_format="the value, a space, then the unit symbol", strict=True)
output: 600 rpm
